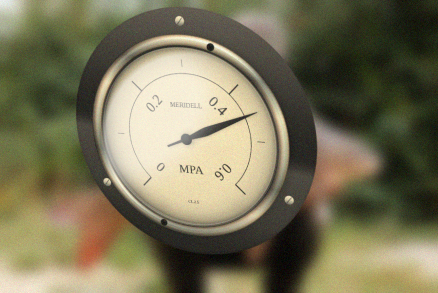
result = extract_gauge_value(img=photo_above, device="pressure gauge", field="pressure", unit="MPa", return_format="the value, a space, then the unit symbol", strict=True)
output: 0.45 MPa
